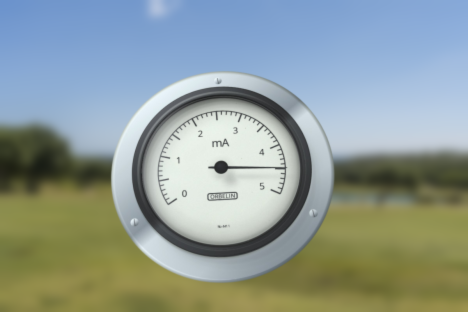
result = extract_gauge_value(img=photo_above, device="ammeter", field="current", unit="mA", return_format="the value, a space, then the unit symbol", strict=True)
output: 4.5 mA
